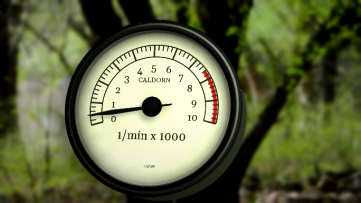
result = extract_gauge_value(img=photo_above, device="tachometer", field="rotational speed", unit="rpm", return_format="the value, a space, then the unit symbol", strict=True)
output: 400 rpm
